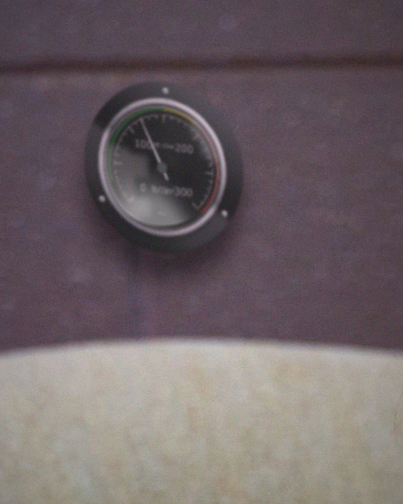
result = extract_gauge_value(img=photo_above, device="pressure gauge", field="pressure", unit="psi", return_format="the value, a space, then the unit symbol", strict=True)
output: 120 psi
